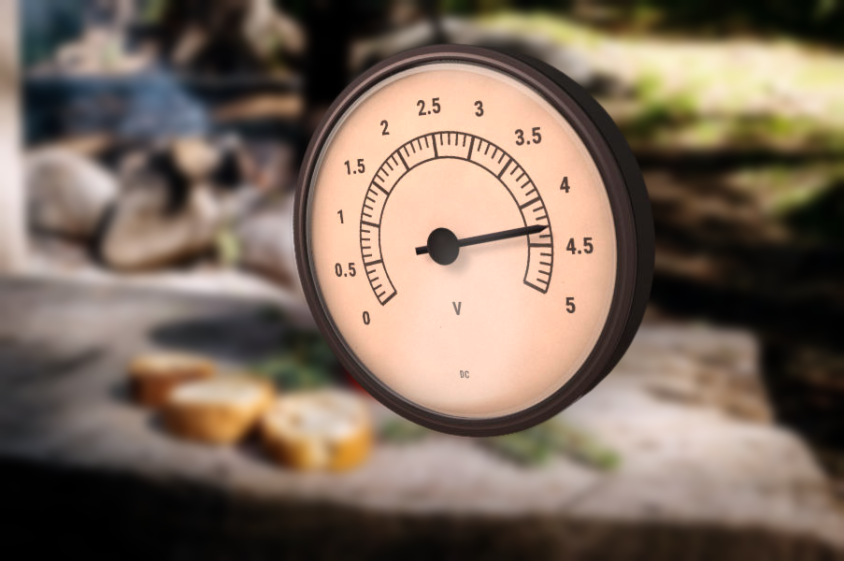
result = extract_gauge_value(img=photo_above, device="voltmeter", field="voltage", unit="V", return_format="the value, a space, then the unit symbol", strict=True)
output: 4.3 V
